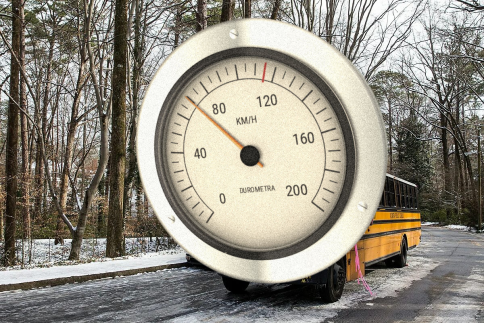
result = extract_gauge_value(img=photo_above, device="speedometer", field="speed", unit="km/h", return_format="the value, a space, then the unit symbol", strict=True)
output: 70 km/h
